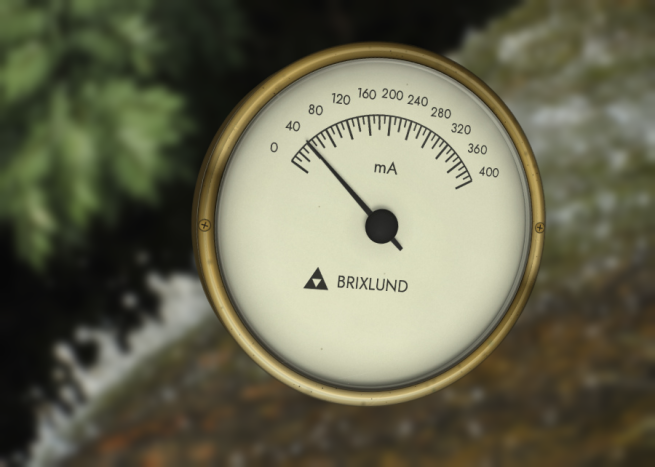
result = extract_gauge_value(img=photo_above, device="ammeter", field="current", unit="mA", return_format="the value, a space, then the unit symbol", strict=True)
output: 40 mA
